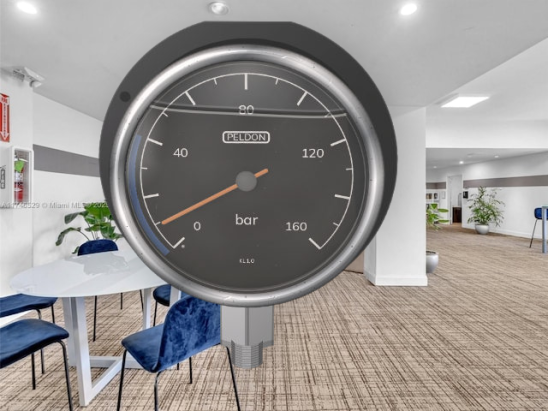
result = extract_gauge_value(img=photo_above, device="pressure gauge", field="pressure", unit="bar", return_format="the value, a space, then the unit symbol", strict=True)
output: 10 bar
